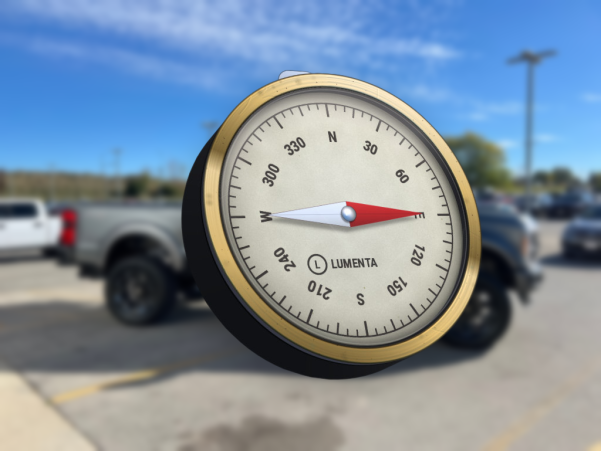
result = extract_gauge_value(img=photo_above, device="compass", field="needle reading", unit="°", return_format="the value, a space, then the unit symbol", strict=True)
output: 90 °
